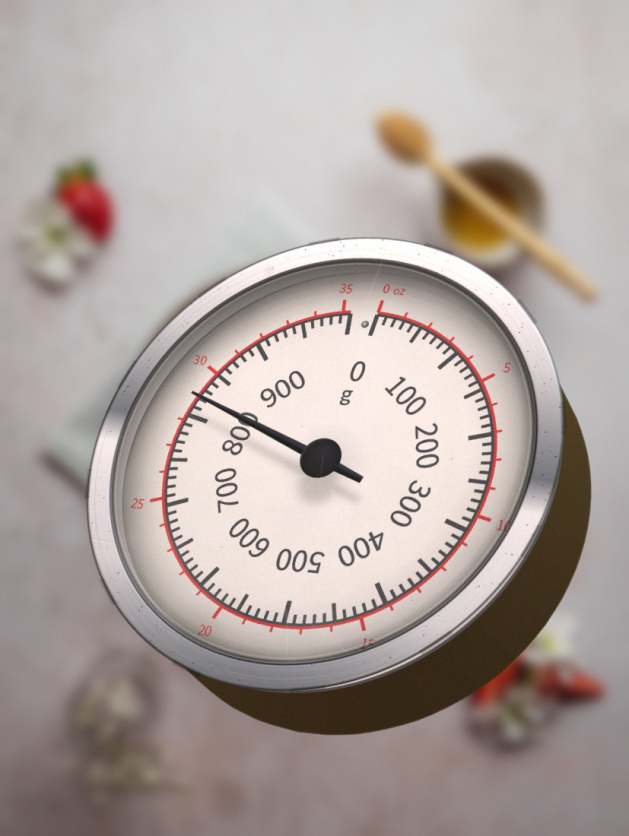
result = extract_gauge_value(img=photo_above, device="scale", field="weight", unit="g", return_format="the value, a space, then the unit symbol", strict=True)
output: 820 g
